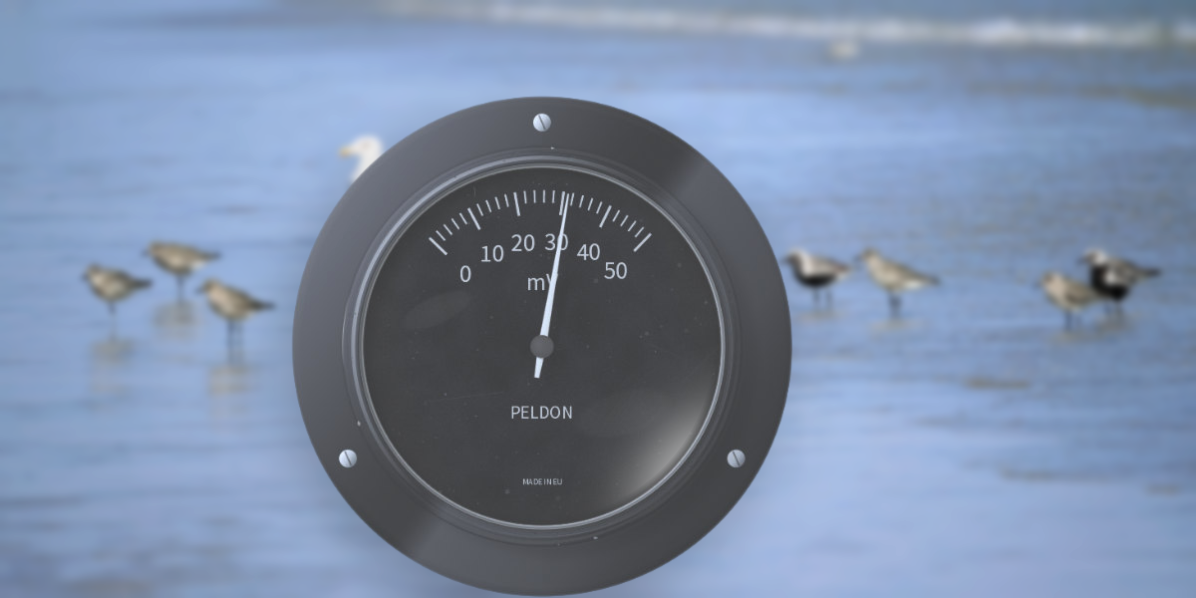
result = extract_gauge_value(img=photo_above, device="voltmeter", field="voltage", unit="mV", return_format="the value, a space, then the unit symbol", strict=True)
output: 31 mV
